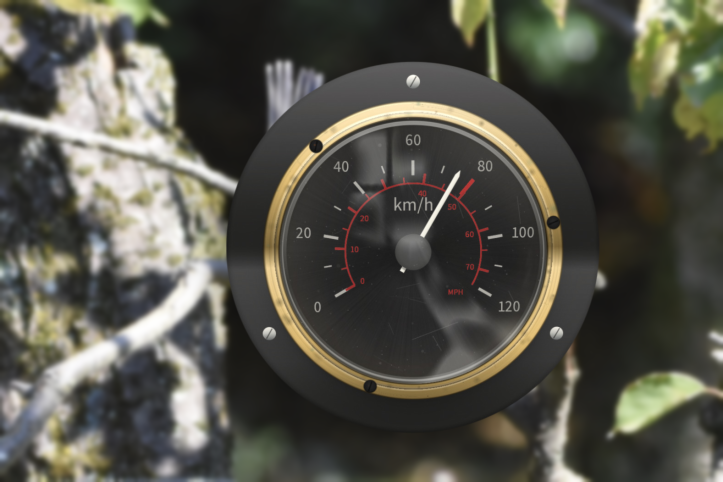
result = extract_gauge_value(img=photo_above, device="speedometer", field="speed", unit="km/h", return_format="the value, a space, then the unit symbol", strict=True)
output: 75 km/h
